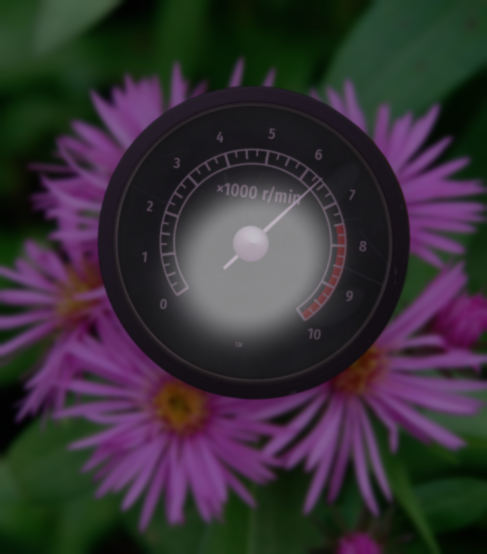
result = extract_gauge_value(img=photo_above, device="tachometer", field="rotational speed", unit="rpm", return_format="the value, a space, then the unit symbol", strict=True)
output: 6375 rpm
